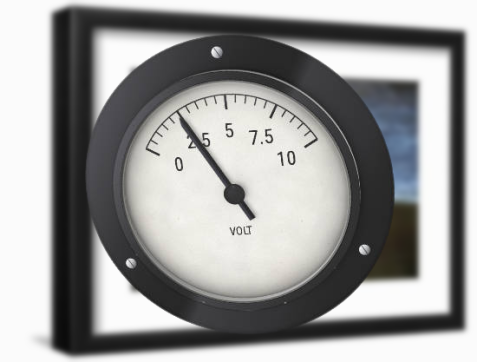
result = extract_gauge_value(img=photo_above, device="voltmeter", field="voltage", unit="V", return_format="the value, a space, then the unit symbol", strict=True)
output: 2.5 V
